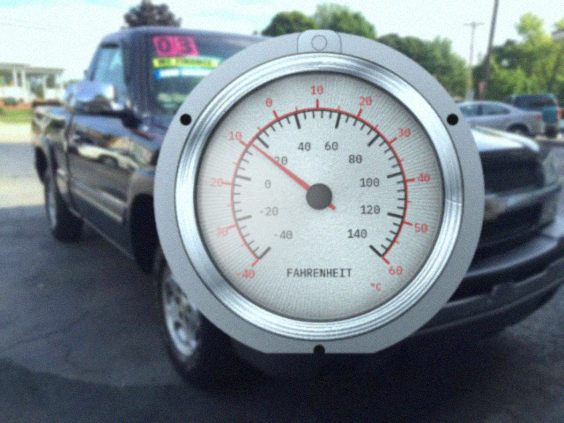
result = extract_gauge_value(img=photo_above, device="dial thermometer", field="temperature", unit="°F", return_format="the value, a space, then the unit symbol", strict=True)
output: 16 °F
